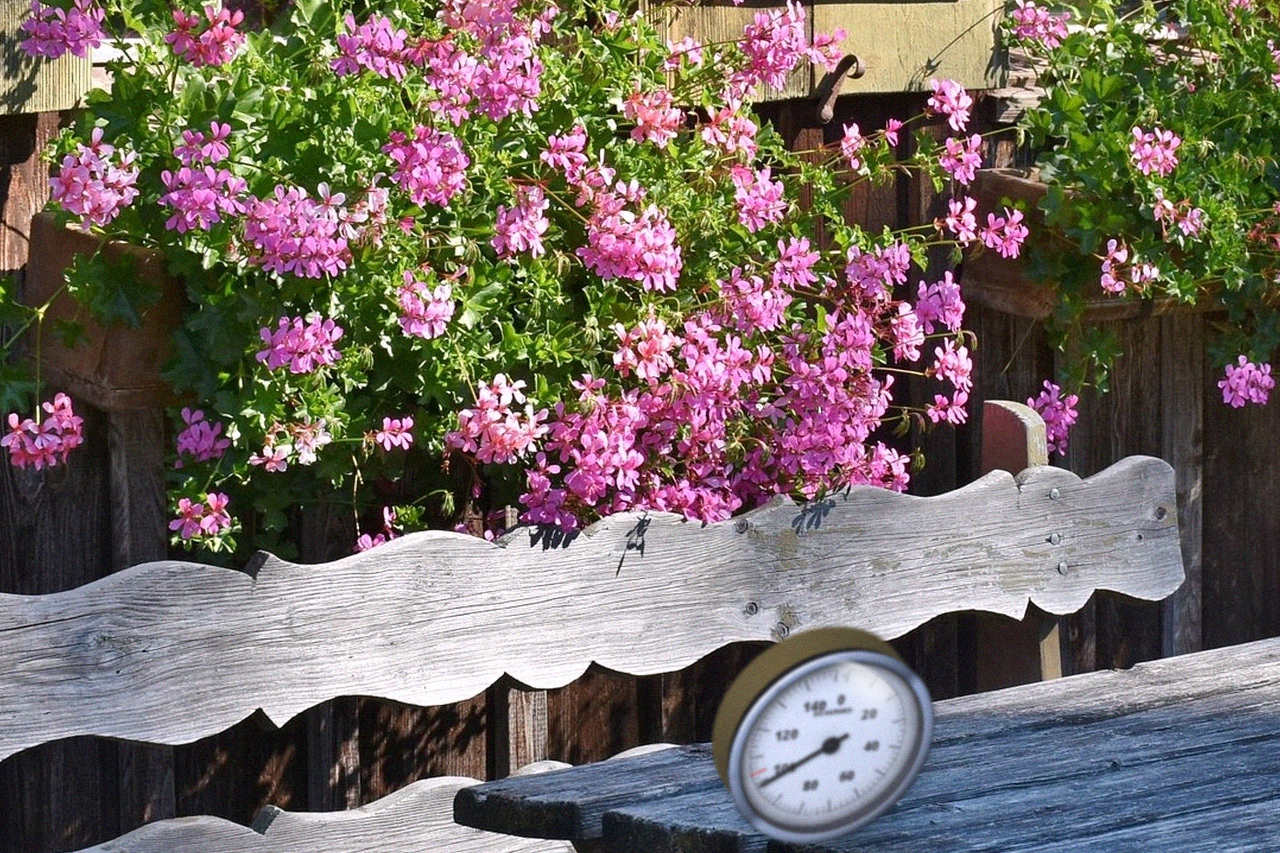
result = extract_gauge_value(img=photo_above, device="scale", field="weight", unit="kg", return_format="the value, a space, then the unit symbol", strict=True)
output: 100 kg
